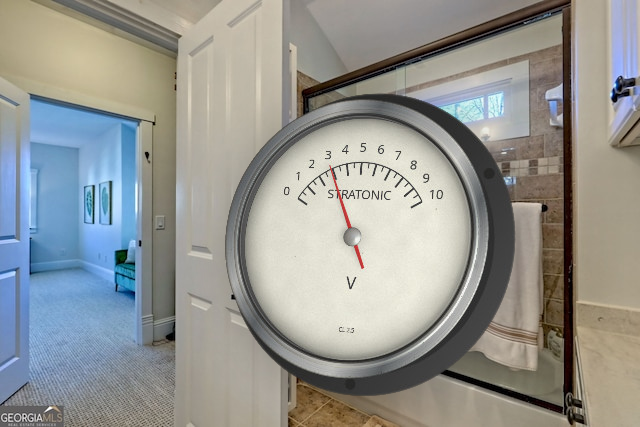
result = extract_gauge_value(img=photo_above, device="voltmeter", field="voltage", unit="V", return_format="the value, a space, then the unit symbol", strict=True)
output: 3 V
